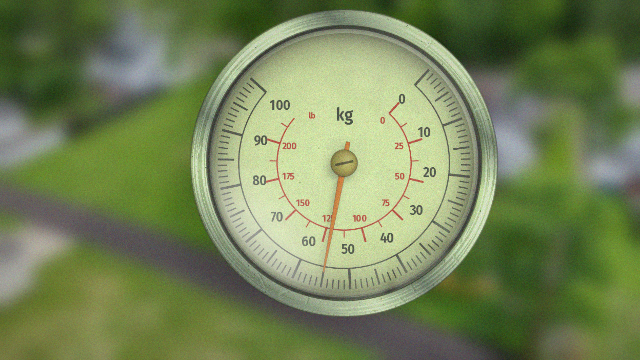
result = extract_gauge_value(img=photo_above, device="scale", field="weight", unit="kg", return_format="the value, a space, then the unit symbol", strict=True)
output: 55 kg
